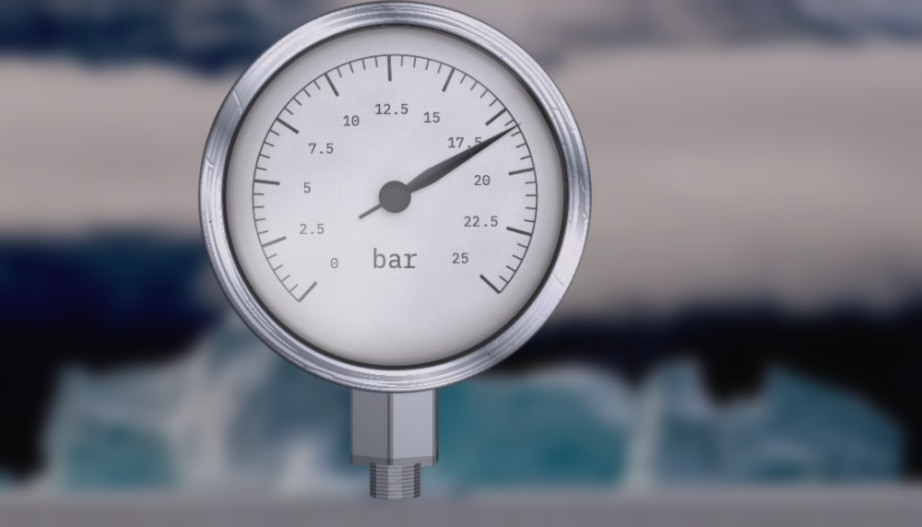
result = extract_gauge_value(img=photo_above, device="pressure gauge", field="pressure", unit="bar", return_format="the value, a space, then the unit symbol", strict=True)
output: 18.25 bar
